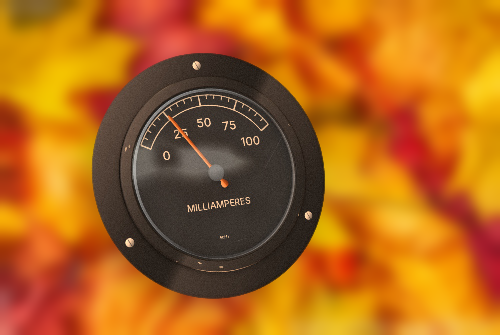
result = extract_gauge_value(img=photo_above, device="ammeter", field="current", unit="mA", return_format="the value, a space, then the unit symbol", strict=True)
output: 25 mA
